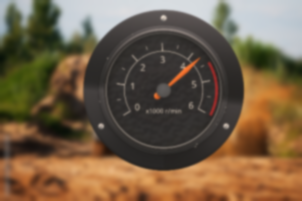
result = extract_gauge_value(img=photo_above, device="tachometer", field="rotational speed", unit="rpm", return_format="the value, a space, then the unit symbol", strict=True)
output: 4250 rpm
